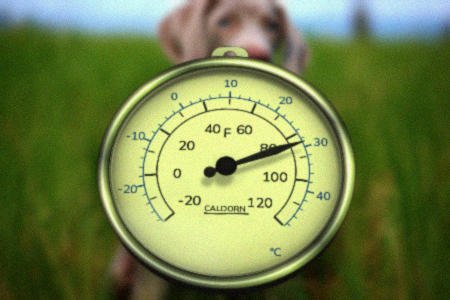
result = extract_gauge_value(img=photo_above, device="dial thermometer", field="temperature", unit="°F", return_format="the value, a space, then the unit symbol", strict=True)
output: 85 °F
